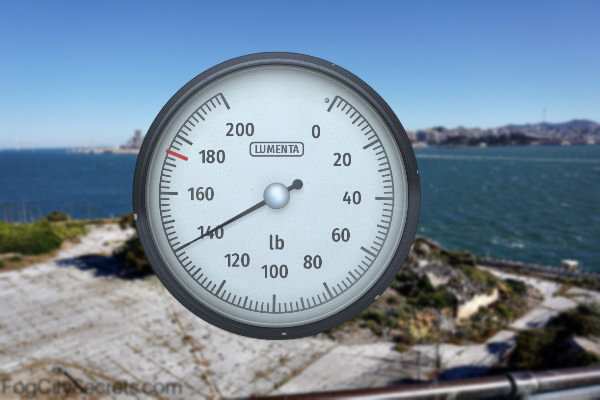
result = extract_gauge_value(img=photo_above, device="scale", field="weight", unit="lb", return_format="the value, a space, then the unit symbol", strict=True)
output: 140 lb
